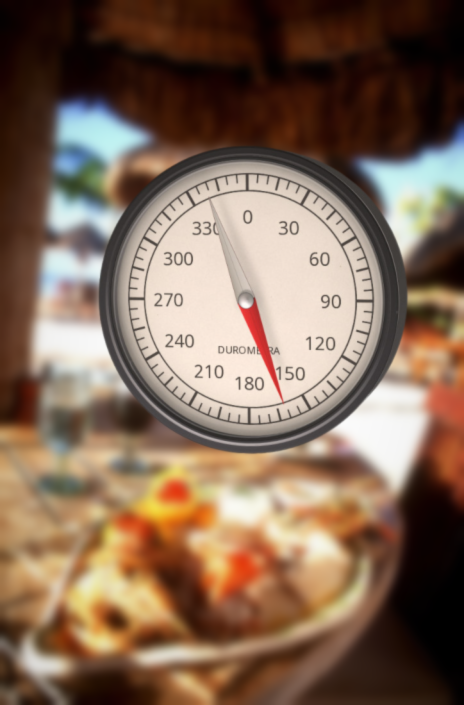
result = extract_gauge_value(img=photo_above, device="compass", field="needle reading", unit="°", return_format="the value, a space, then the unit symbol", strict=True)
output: 160 °
